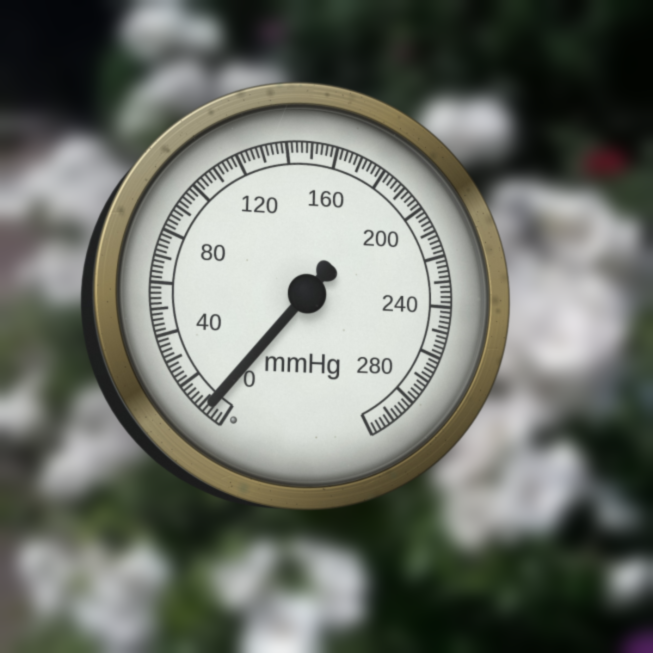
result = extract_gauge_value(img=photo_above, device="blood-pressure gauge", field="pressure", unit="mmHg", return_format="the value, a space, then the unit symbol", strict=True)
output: 8 mmHg
